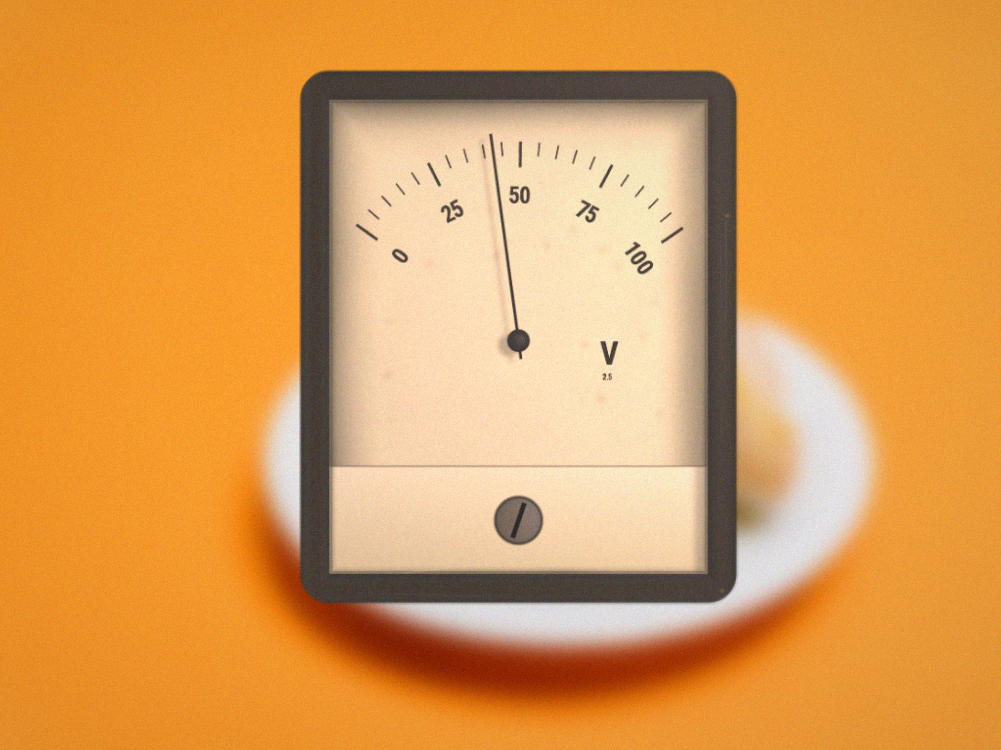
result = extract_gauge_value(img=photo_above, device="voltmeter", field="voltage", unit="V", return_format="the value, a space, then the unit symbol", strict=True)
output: 42.5 V
